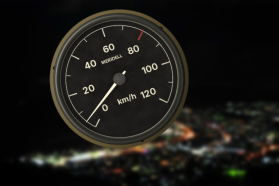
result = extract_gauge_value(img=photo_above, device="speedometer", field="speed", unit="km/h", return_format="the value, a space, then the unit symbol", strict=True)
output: 5 km/h
